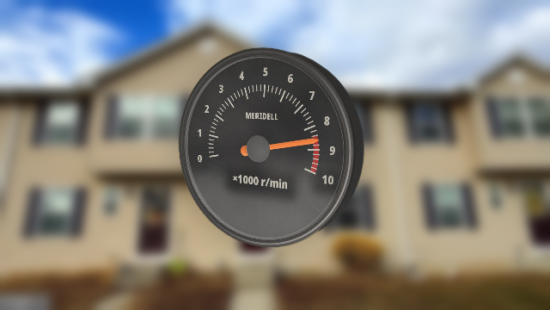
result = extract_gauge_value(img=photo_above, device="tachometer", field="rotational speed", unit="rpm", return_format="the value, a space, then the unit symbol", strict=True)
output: 8600 rpm
